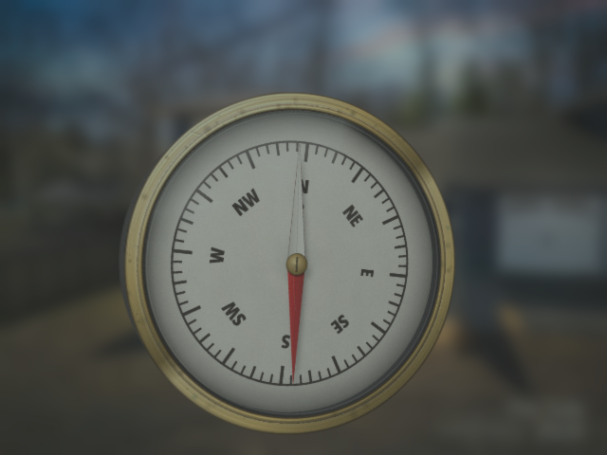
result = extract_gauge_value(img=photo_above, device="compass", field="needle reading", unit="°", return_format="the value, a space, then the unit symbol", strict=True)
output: 175 °
